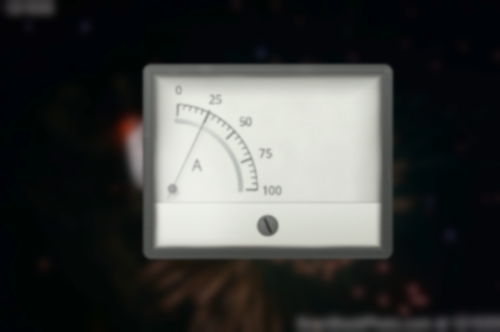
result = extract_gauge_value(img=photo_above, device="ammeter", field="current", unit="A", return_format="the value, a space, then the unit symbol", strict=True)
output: 25 A
